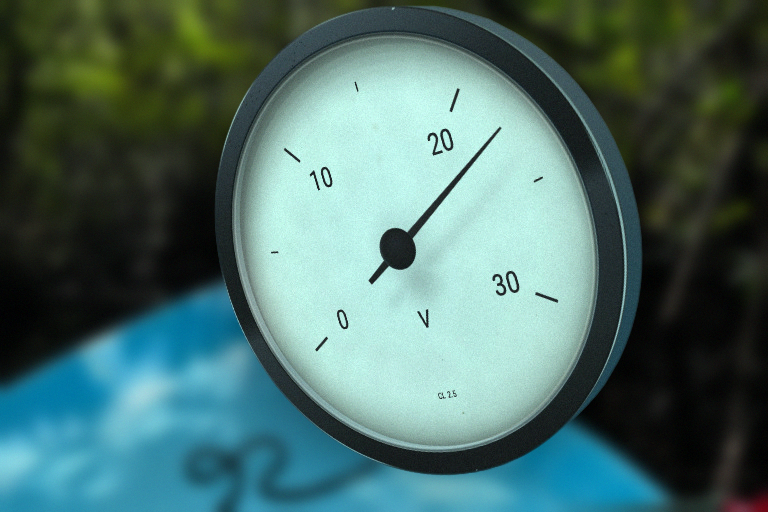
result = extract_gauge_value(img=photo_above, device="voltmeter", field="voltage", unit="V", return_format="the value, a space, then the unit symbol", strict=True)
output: 22.5 V
